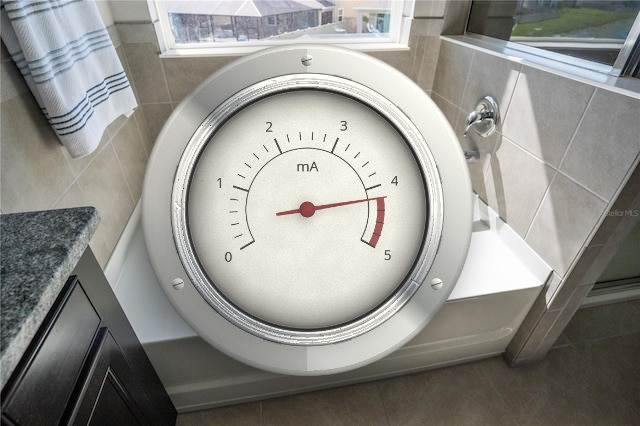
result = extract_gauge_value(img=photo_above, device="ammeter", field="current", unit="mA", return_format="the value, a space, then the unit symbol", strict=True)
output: 4.2 mA
